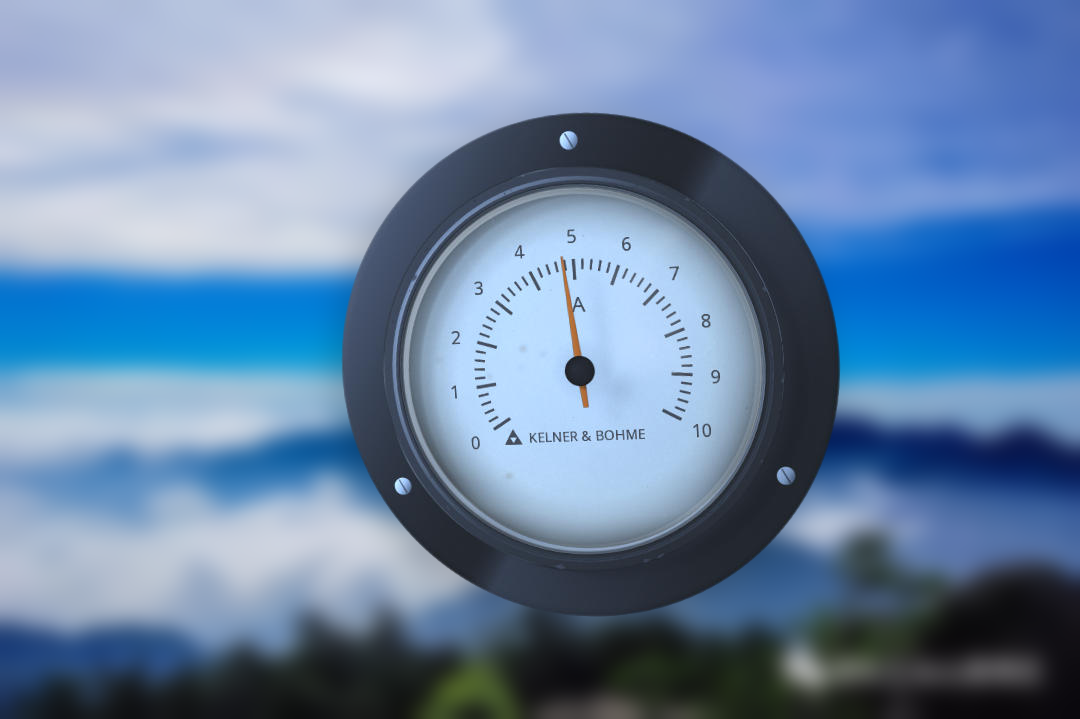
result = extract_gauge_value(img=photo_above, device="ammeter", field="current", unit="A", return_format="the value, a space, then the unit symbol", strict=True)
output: 4.8 A
